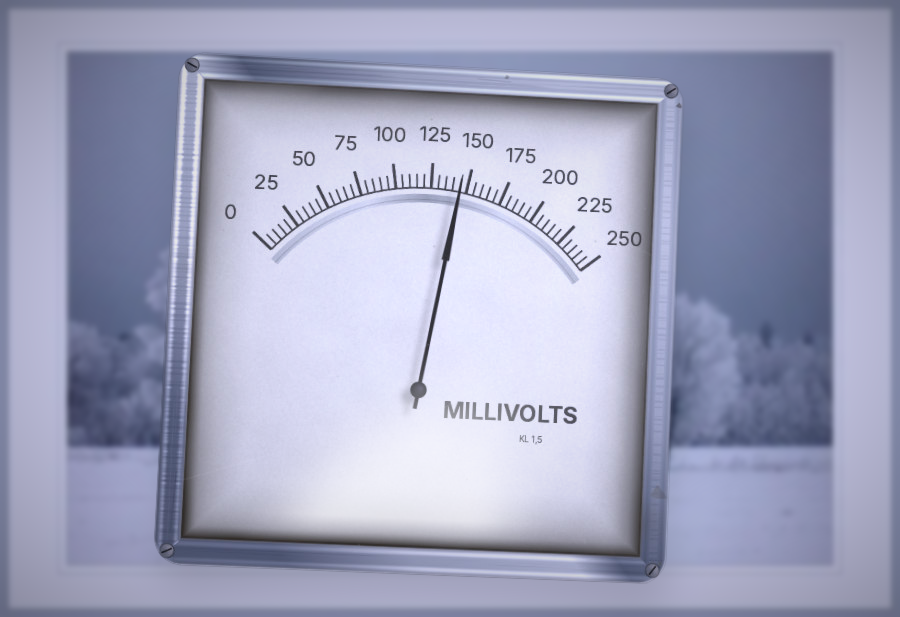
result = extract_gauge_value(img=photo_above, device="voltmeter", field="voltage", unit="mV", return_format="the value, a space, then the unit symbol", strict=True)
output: 145 mV
